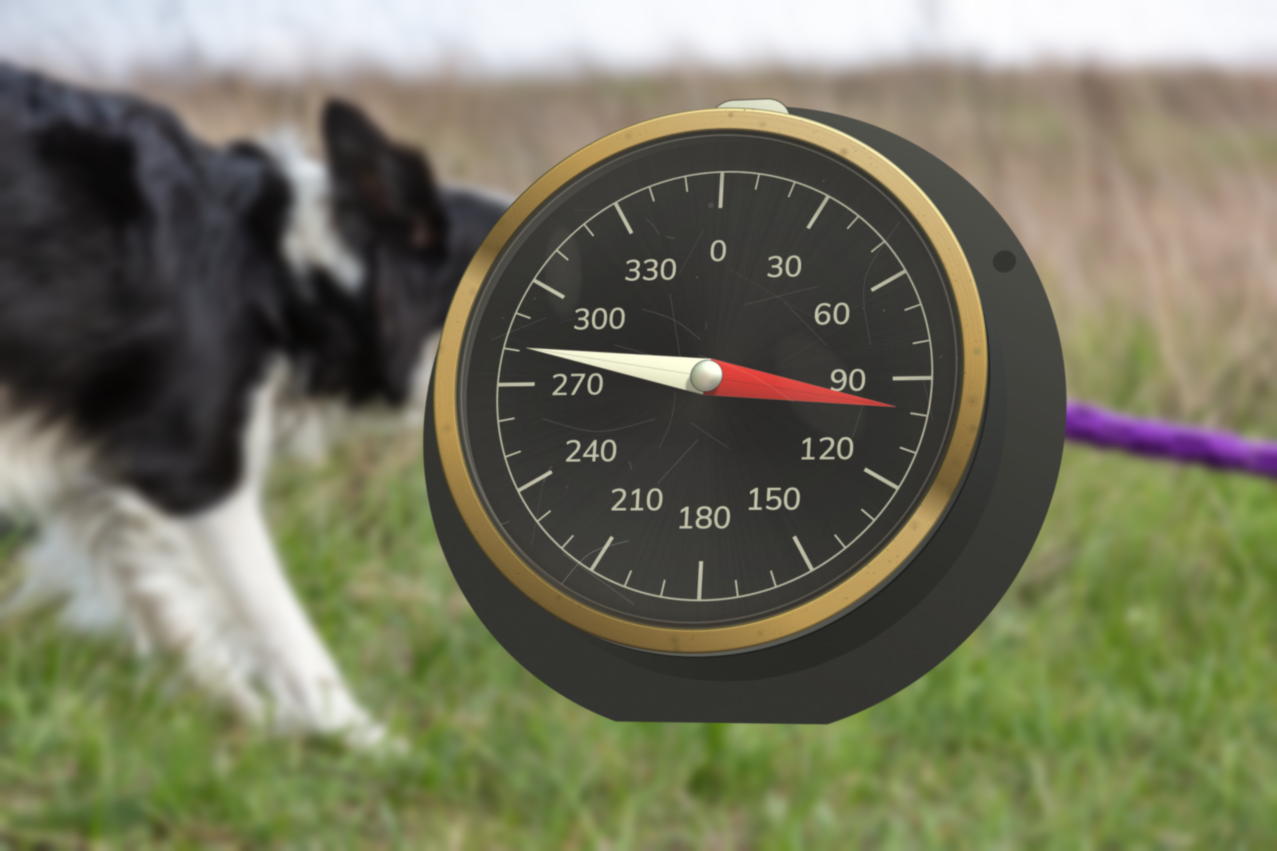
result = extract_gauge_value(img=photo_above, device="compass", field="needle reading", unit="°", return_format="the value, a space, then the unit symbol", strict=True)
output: 100 °
